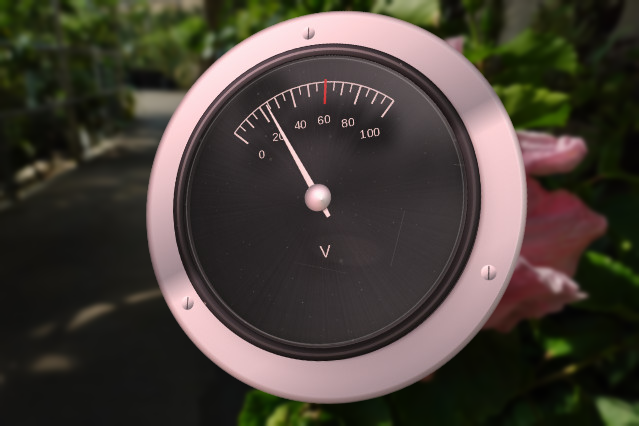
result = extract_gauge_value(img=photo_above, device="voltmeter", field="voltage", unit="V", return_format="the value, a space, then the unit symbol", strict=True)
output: 25 V
